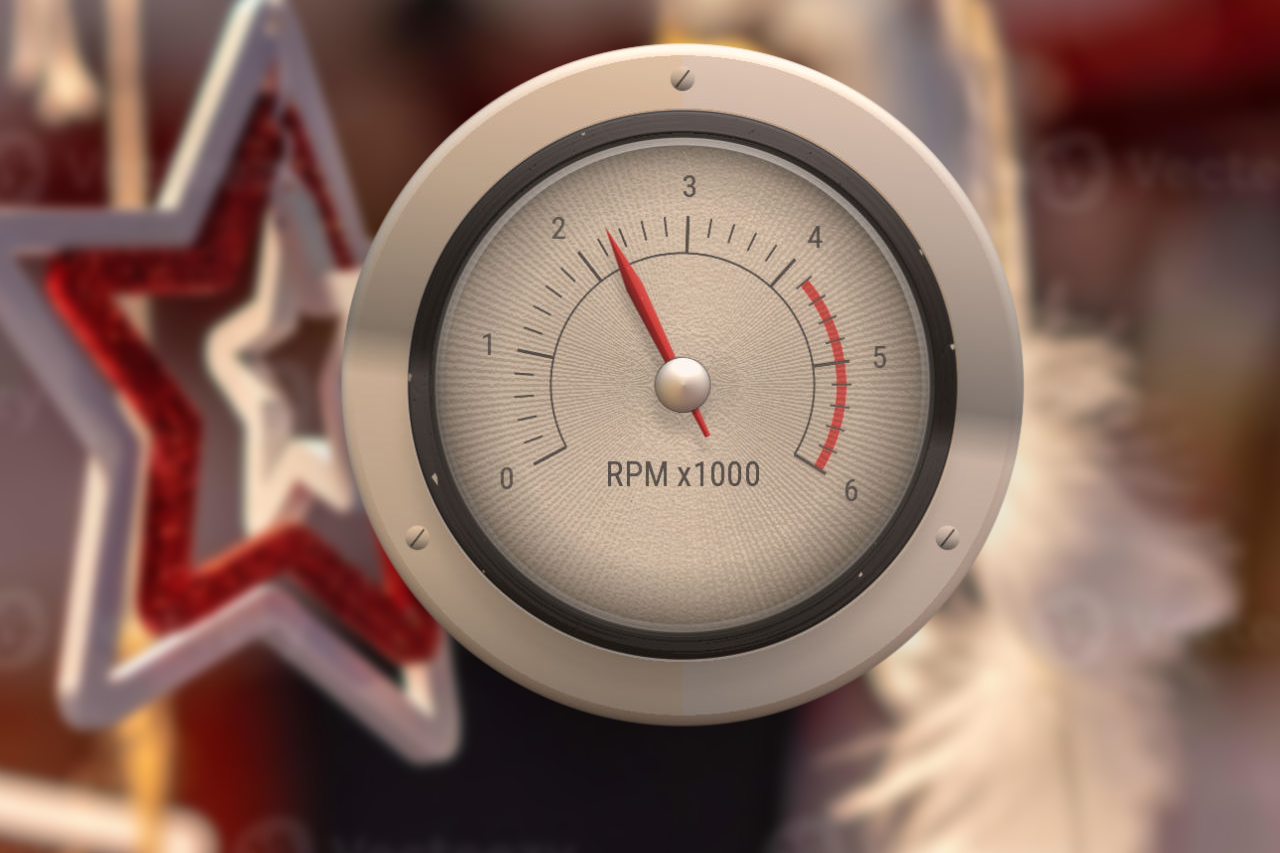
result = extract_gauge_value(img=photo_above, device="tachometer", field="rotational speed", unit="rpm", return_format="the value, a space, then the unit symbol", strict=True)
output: 2300 rpm
